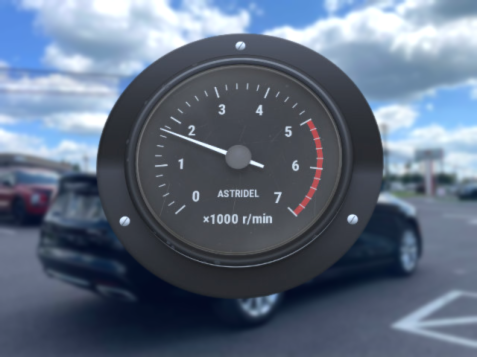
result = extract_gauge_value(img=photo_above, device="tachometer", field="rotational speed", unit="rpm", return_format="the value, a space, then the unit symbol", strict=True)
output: 1700 rpm
